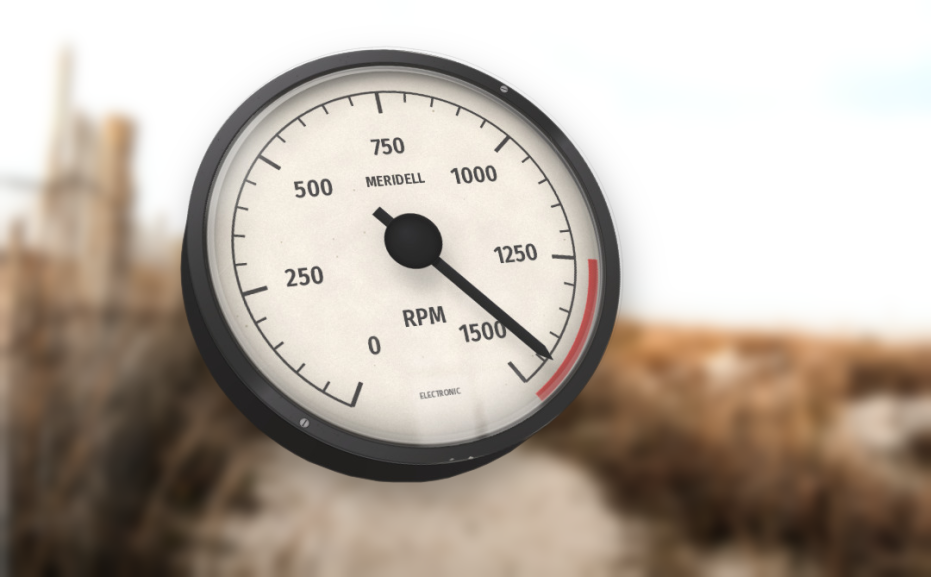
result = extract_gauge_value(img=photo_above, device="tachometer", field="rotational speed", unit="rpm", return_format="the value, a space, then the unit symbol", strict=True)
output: 1450 rpm
